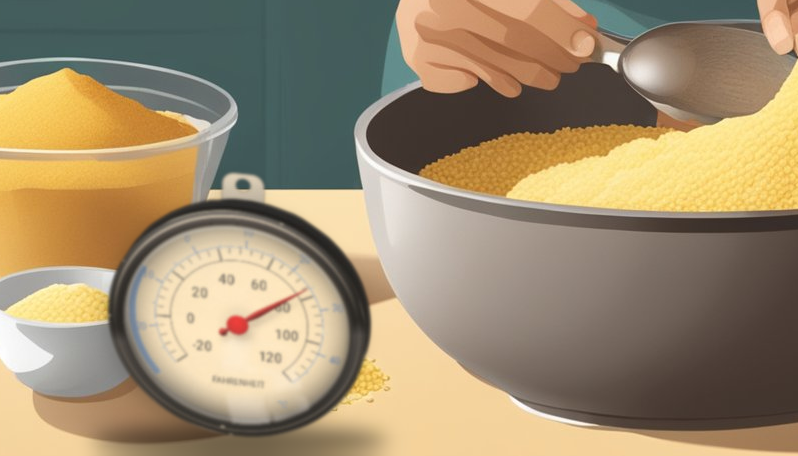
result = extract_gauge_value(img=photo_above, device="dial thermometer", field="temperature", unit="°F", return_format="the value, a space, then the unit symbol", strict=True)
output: 76 °F
